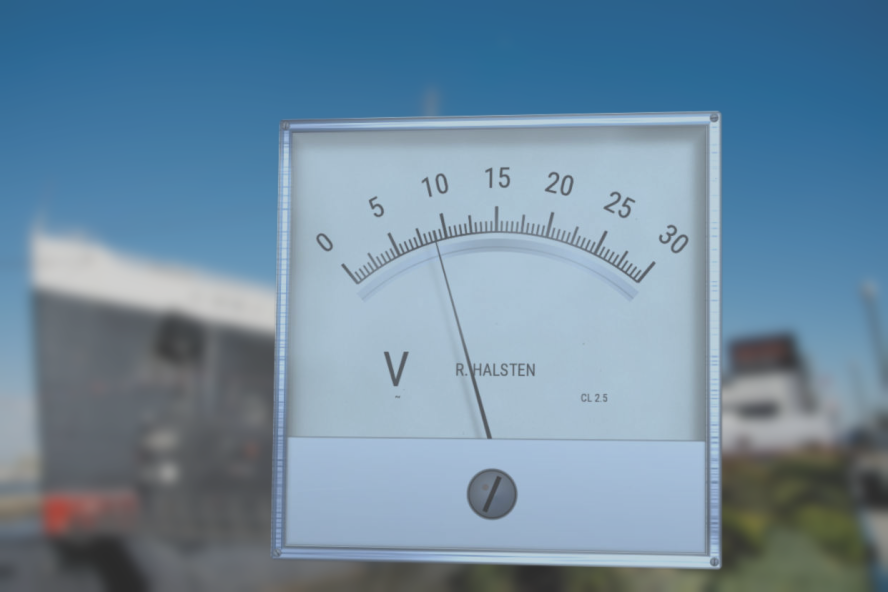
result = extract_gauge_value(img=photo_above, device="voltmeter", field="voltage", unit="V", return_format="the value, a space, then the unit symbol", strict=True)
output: 9 V
